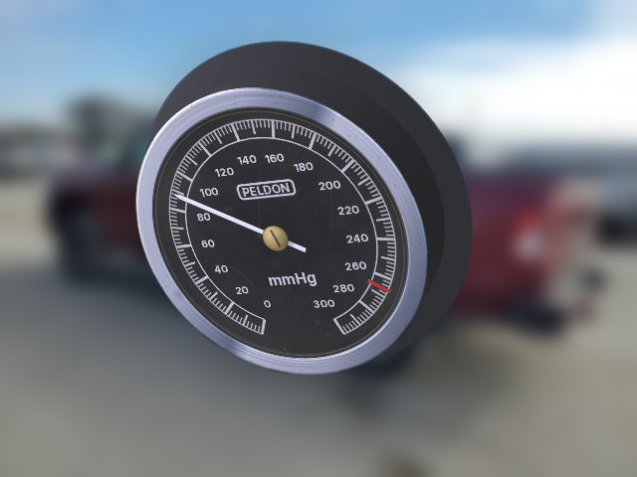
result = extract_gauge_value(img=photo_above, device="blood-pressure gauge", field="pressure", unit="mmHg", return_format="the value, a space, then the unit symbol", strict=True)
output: 90 mmHg
